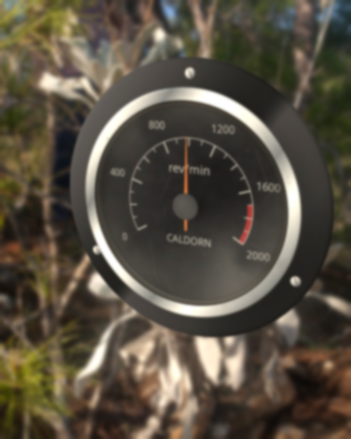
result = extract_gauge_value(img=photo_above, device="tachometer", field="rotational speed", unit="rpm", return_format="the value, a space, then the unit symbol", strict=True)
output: 1000 rpm
